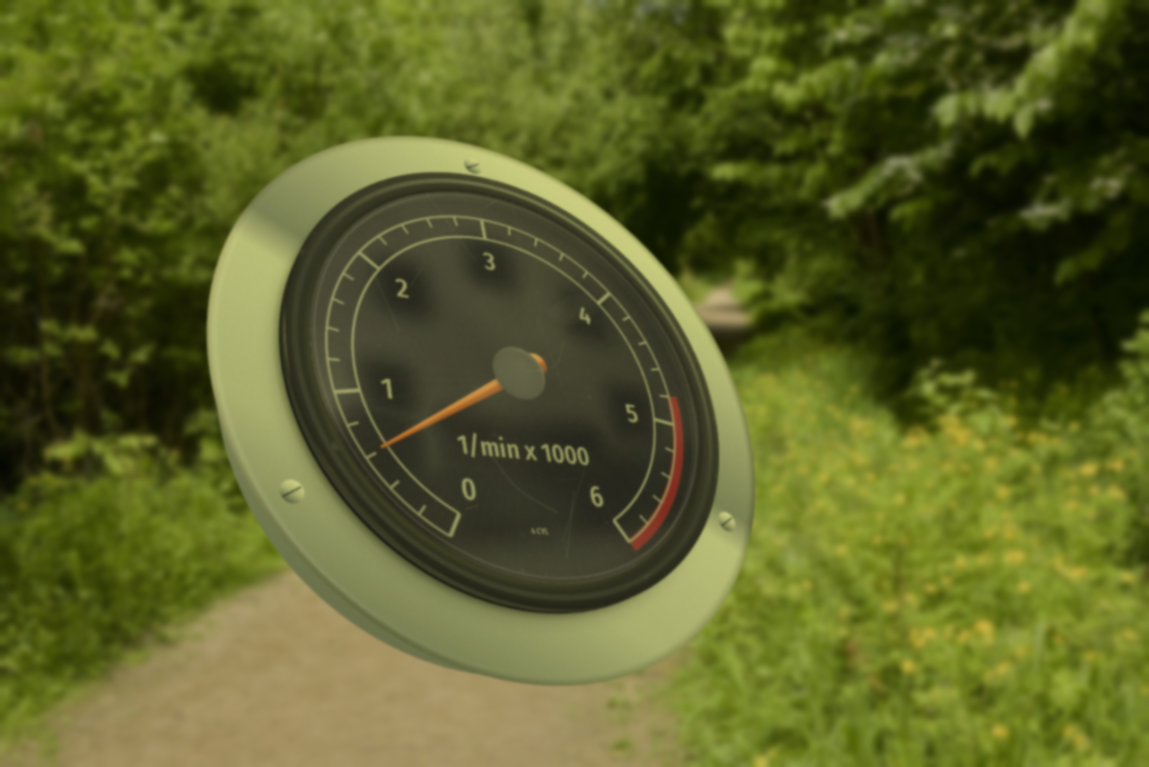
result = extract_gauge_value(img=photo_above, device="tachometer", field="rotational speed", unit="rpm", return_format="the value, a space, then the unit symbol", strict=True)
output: 600 rpm
